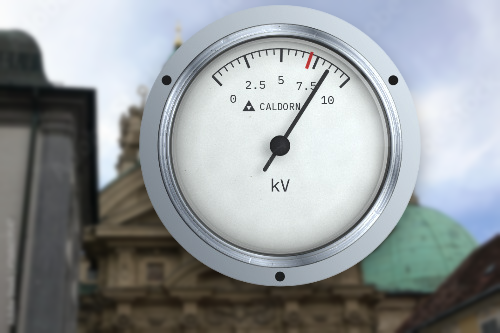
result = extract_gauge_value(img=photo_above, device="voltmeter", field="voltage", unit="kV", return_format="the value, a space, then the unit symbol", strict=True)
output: 8.5 kV
